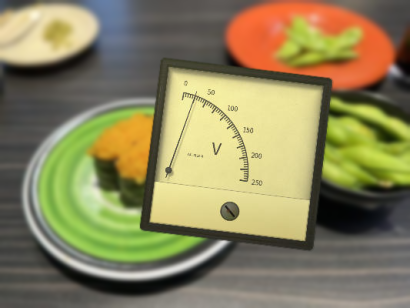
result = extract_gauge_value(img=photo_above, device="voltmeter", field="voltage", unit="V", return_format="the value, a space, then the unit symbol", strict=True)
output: 25 V
